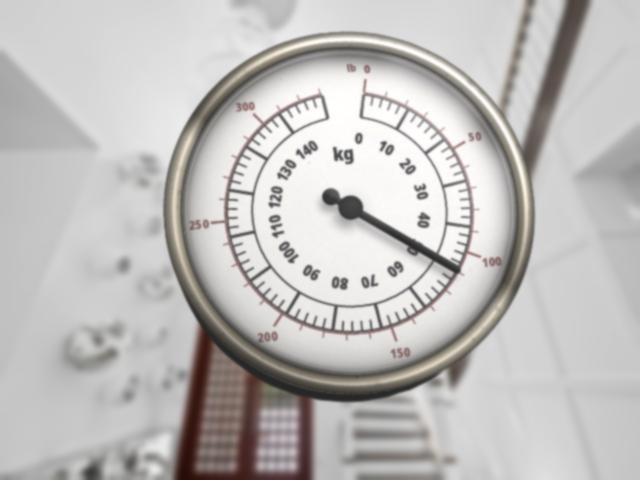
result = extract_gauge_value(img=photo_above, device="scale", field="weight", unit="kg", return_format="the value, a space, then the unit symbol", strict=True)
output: 50 kg
